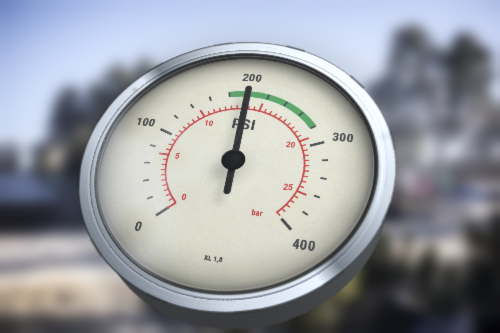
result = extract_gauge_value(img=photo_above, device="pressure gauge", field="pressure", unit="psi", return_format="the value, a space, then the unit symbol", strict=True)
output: 200 psi
